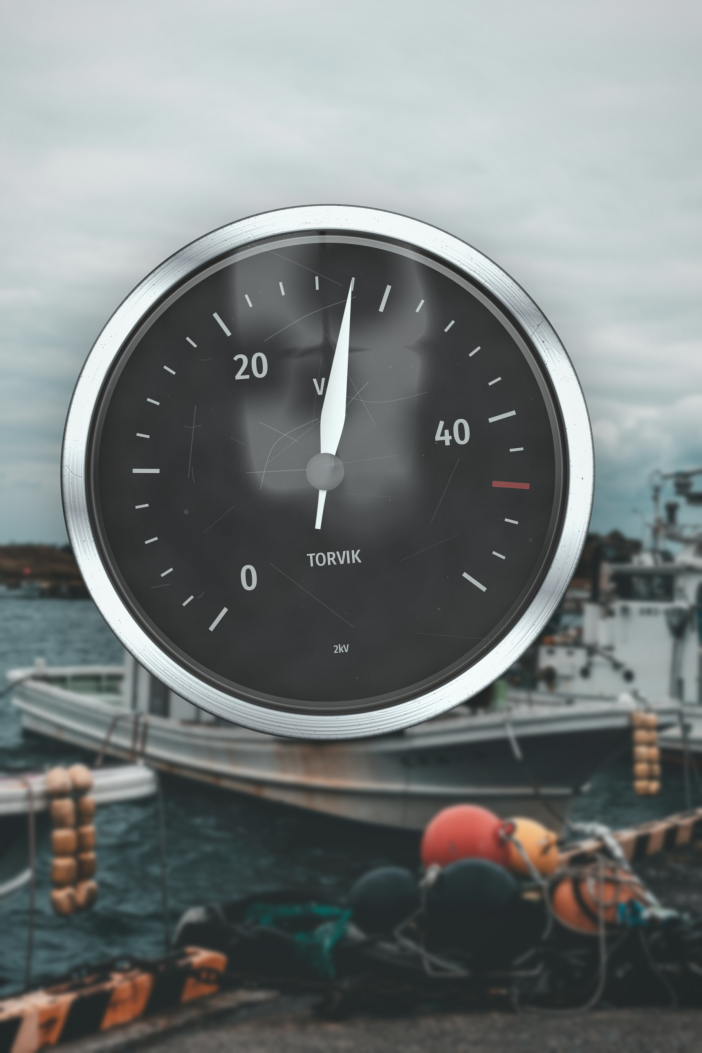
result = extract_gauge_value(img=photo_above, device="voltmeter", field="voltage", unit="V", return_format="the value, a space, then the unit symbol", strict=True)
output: 28 V
